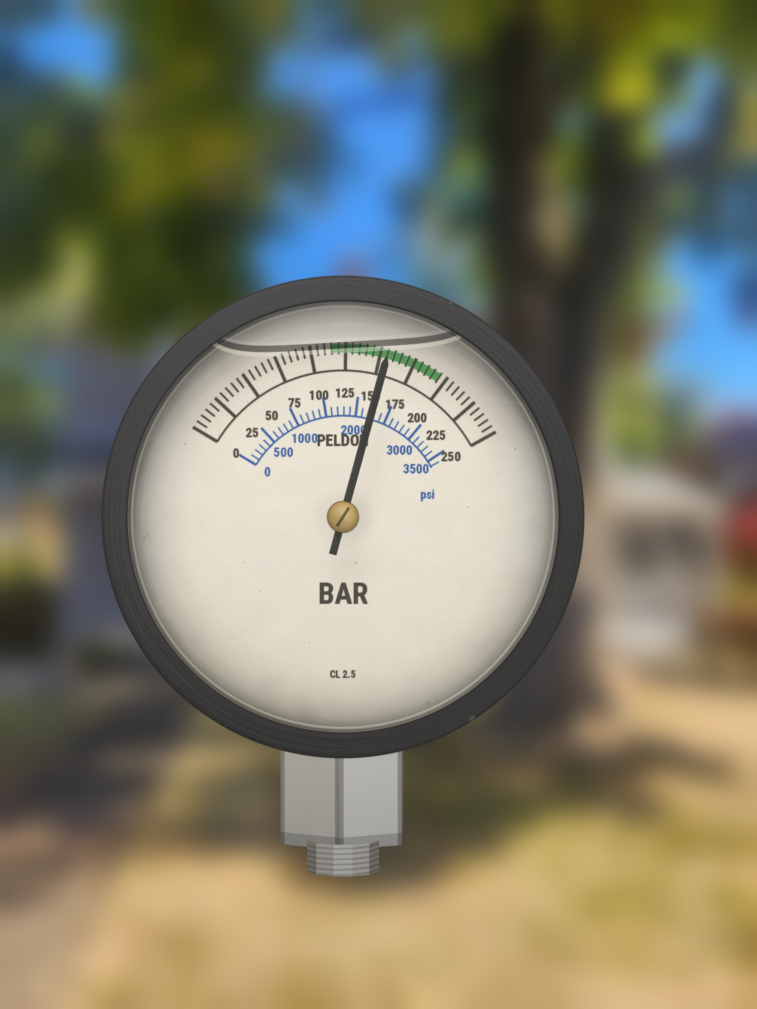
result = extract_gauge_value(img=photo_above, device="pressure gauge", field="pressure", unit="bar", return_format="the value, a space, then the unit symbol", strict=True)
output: 155 bar
